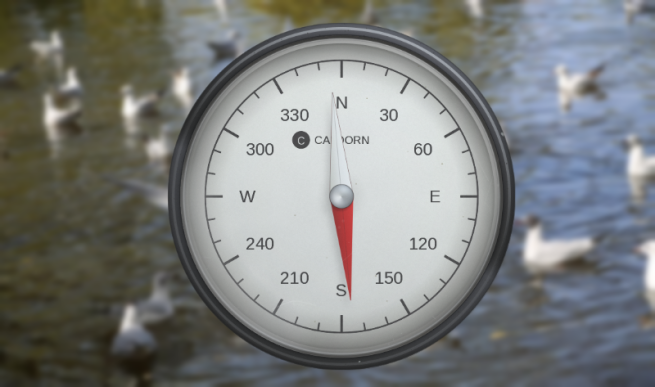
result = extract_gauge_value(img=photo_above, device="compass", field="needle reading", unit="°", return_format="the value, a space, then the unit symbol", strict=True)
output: 175 °
